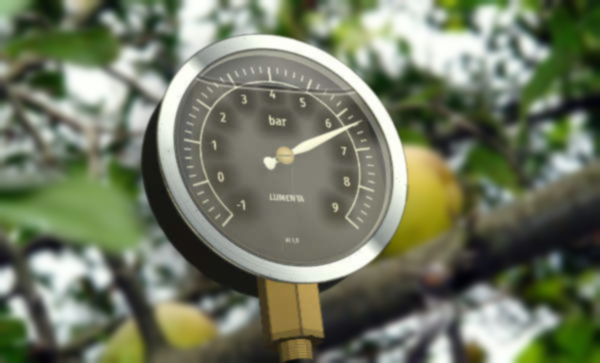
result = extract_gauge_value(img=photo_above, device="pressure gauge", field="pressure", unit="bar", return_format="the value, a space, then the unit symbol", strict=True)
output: 6.4 bar
